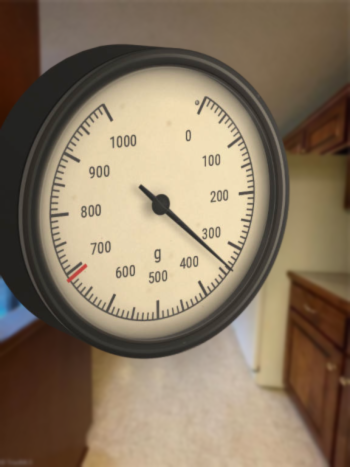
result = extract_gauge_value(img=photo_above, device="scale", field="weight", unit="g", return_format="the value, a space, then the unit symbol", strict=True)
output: 340 g
